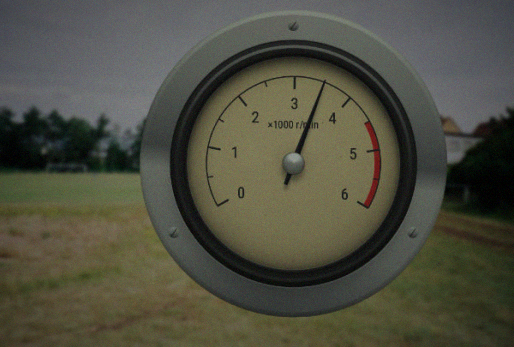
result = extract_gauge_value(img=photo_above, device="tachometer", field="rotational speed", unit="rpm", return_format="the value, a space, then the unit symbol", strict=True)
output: 3500 rpm
